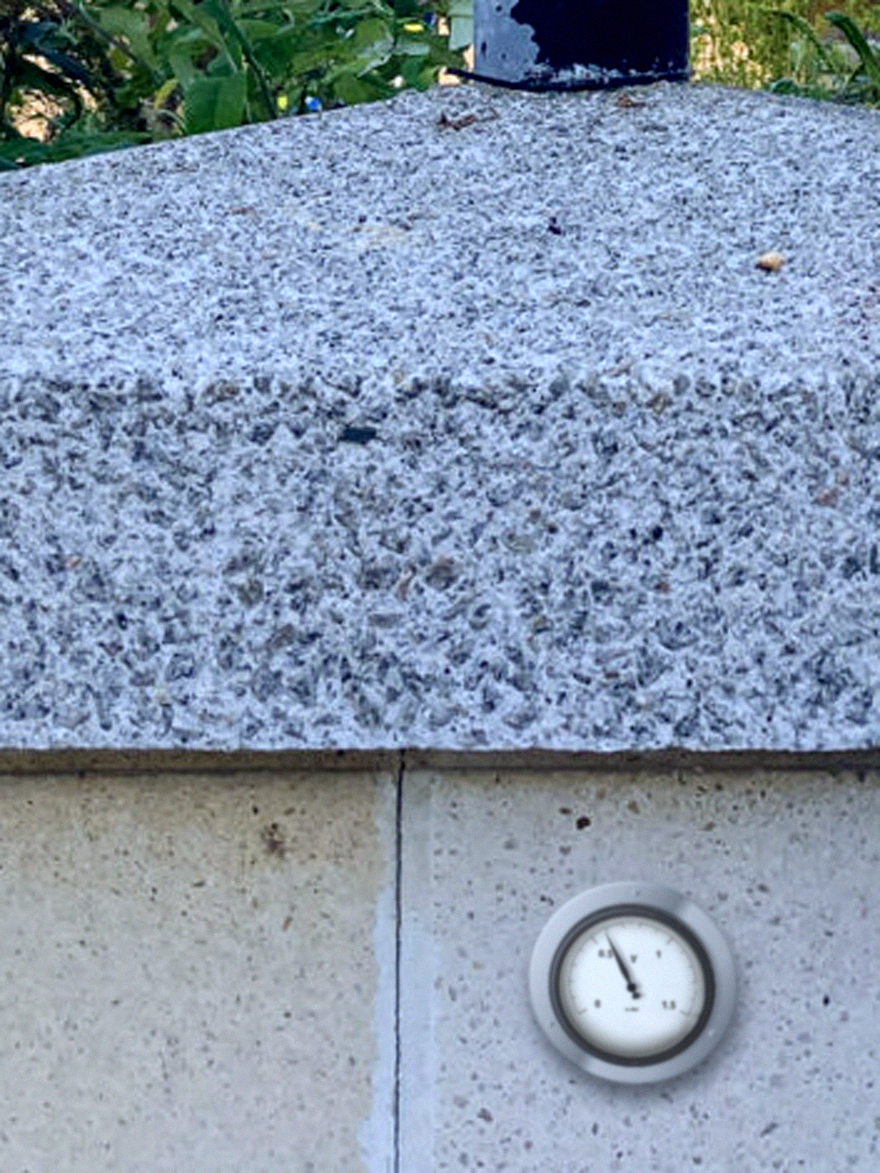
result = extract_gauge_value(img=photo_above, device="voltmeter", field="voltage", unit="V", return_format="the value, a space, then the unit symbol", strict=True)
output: 0.6 V
